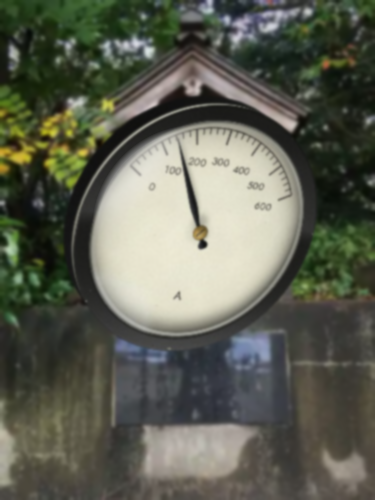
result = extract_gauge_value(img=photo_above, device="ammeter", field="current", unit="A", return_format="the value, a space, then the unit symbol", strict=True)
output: 140 A
